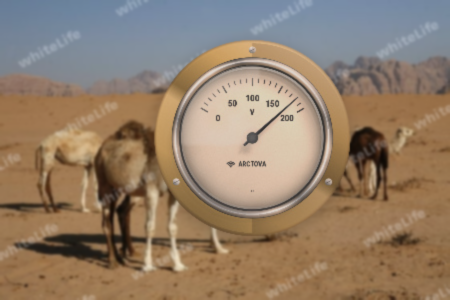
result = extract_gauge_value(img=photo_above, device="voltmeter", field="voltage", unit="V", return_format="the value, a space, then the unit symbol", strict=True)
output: 180 V
